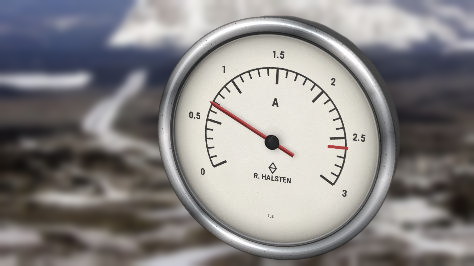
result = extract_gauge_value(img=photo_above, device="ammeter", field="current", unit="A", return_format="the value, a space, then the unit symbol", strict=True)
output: 0.7 A
